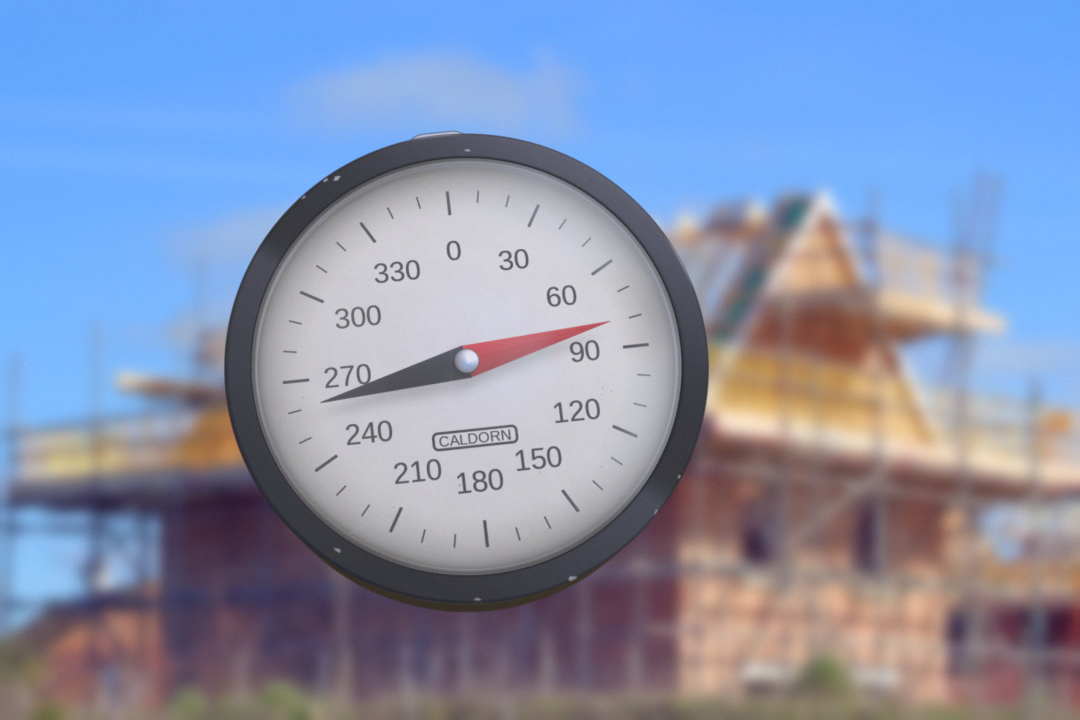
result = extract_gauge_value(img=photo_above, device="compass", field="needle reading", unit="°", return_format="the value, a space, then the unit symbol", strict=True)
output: 80 °
